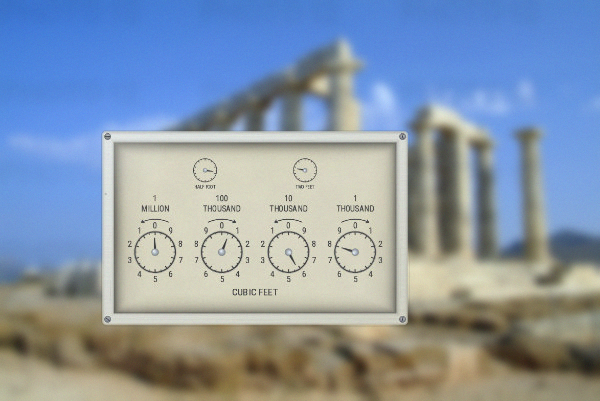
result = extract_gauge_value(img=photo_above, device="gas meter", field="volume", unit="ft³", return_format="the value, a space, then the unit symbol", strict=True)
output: 5800 ft³
